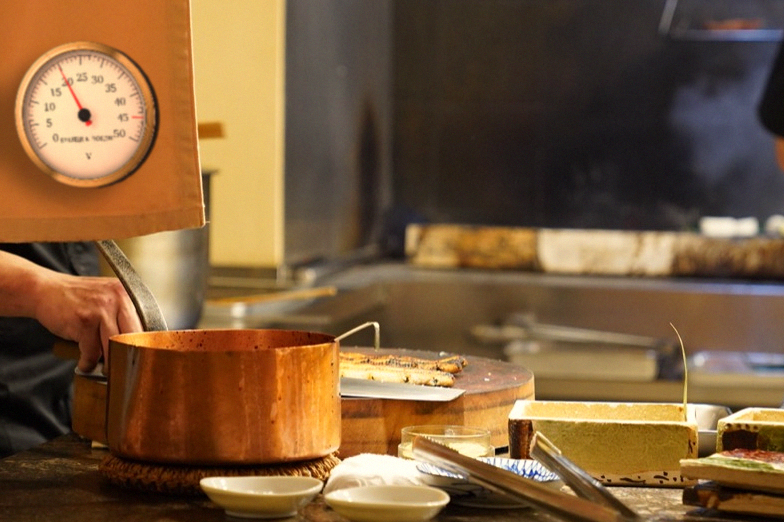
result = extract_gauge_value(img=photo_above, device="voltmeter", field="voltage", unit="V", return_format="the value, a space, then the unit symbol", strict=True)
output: 20 V
